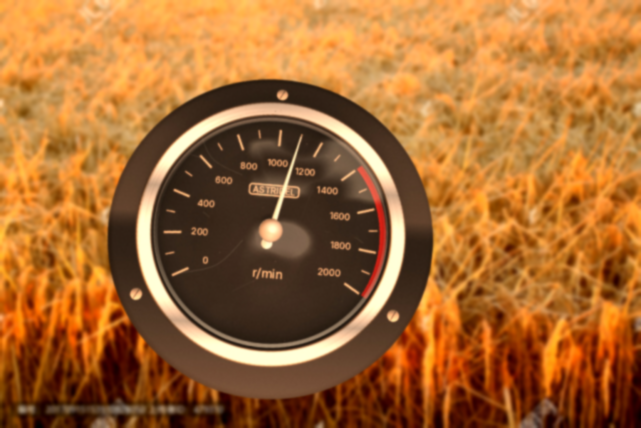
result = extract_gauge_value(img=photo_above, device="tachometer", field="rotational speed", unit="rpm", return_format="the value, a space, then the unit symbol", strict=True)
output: 1100 rpm
